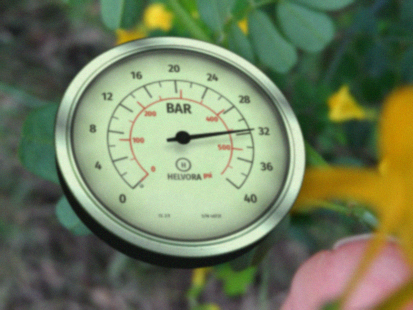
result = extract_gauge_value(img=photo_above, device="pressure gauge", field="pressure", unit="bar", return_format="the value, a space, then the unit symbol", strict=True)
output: 32 bar
